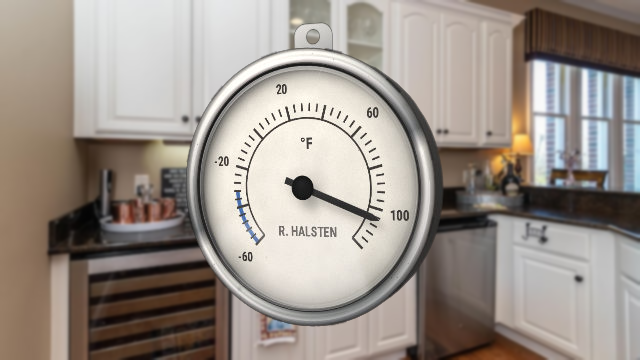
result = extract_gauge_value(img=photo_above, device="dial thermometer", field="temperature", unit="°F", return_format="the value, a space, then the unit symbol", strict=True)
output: 104 °F
